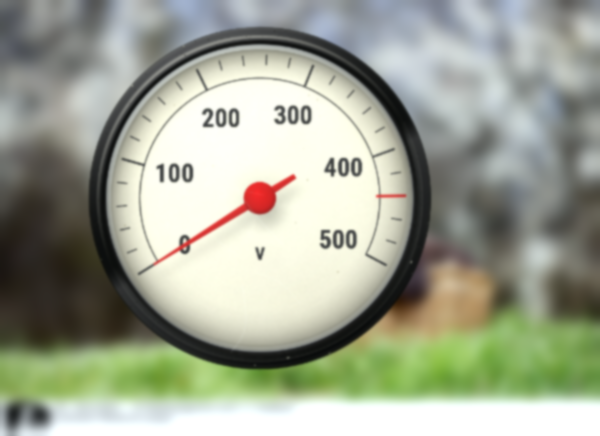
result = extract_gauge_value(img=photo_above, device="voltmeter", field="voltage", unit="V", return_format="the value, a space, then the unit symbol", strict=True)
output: 0 V
